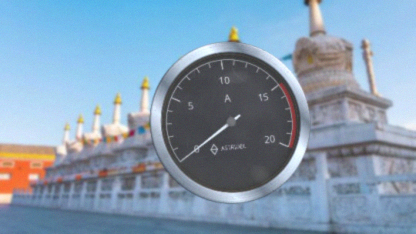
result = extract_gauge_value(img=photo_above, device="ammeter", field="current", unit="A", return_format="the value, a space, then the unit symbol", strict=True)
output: 0 A
